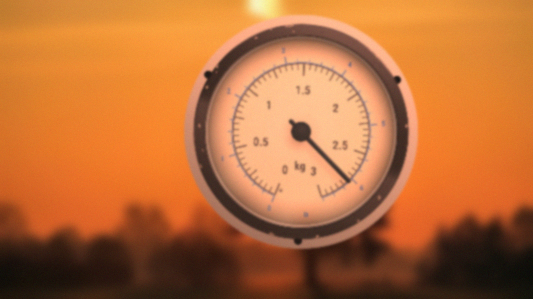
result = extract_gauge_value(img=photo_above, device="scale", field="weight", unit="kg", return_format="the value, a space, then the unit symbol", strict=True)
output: 2.75 kg
